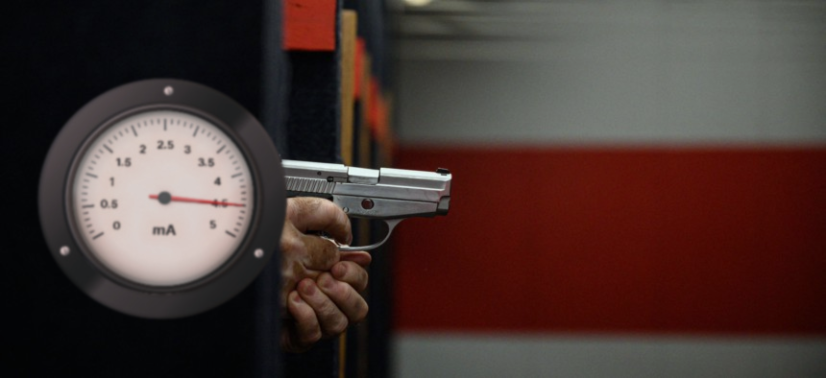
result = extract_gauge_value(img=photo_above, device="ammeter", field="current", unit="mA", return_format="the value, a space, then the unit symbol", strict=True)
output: 4.5 mA
